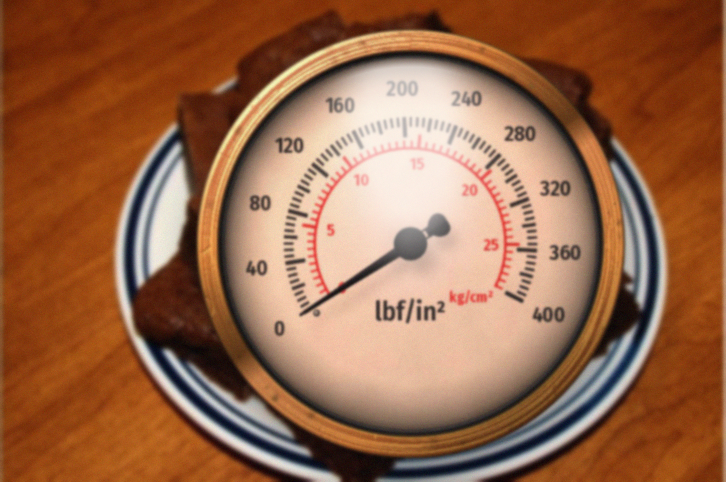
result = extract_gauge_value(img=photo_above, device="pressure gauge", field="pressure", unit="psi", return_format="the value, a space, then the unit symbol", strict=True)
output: 0 psi
